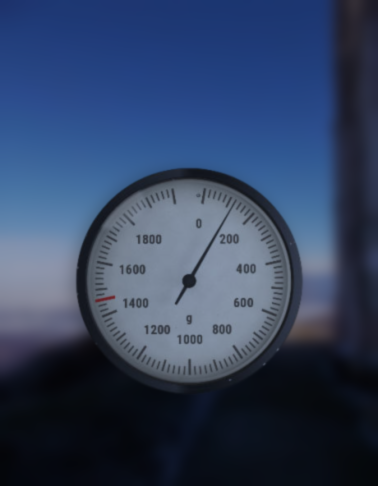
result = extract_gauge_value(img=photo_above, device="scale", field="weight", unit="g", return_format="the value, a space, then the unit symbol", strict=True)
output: 120 g
